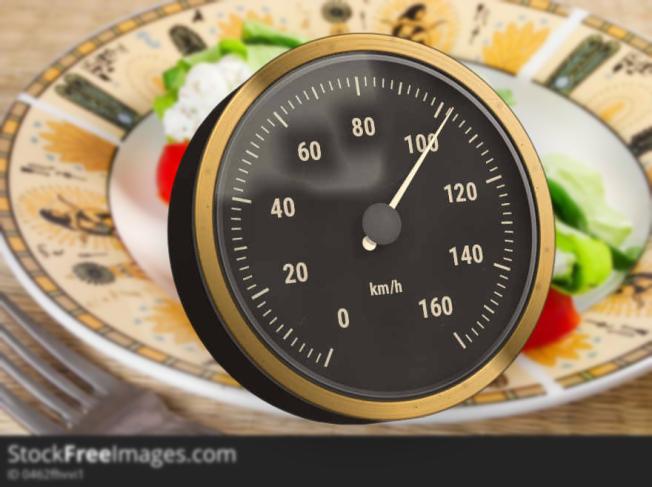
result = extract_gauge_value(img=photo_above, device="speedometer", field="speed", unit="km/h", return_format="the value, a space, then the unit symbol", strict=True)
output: 102 km/h
